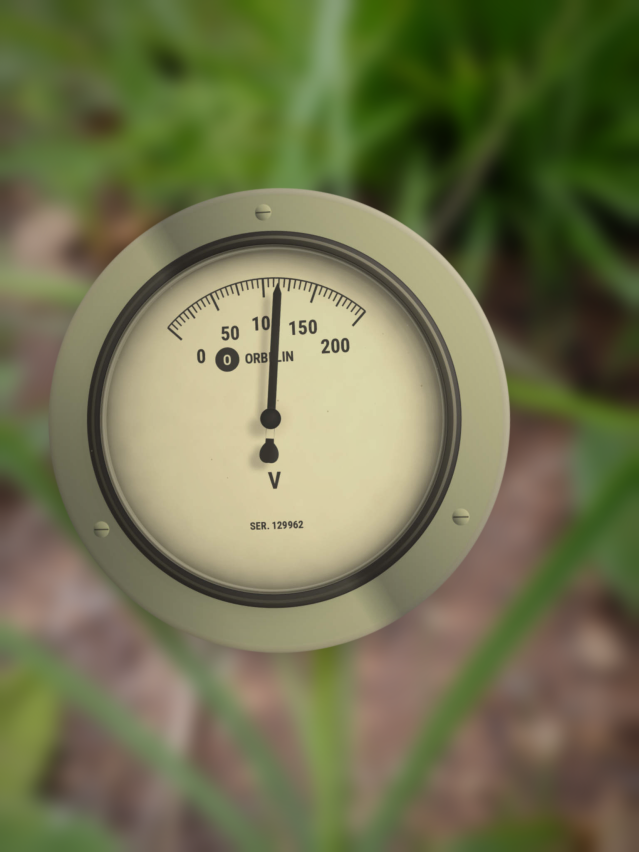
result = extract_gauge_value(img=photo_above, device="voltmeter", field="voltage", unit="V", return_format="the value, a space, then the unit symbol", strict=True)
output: 115 V
